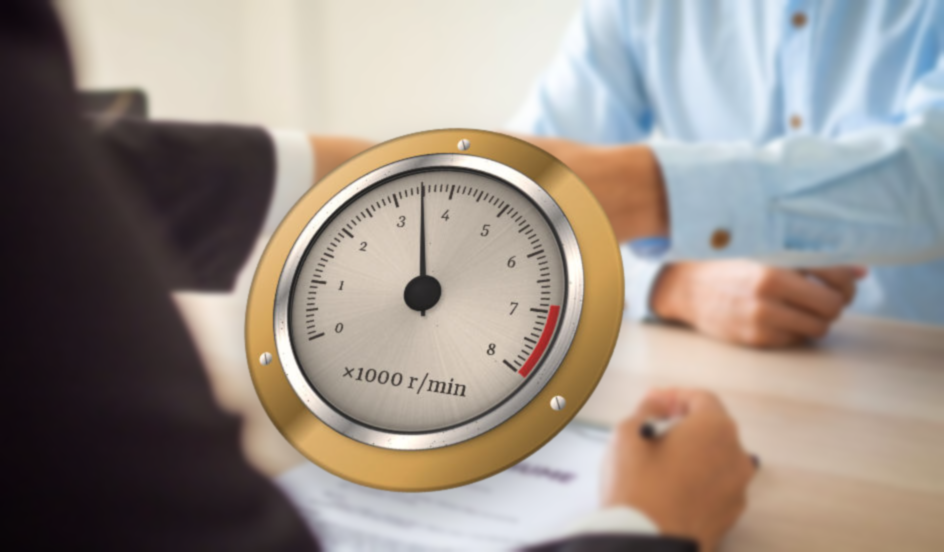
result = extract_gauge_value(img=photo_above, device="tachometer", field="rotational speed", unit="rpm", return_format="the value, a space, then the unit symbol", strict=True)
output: 3500 rpm
